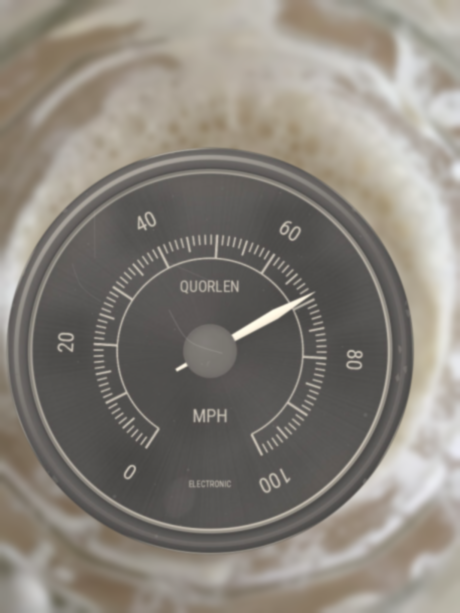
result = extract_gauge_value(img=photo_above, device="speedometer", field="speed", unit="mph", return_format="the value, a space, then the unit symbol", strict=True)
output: 69 mph
